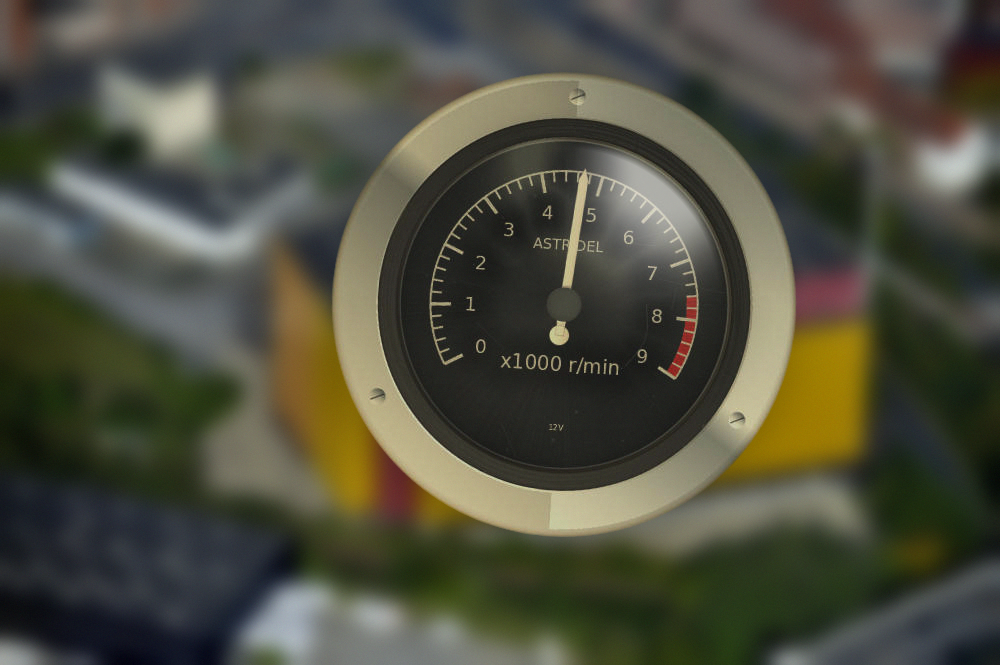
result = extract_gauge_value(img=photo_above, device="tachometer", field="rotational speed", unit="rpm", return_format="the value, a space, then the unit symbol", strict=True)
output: 4700 rpm
